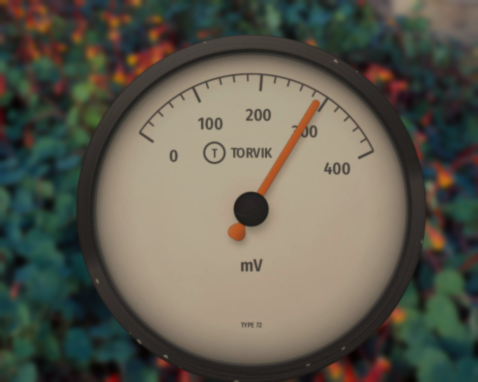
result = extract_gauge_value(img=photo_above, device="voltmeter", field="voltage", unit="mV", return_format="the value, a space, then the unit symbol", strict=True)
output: 290 mV
